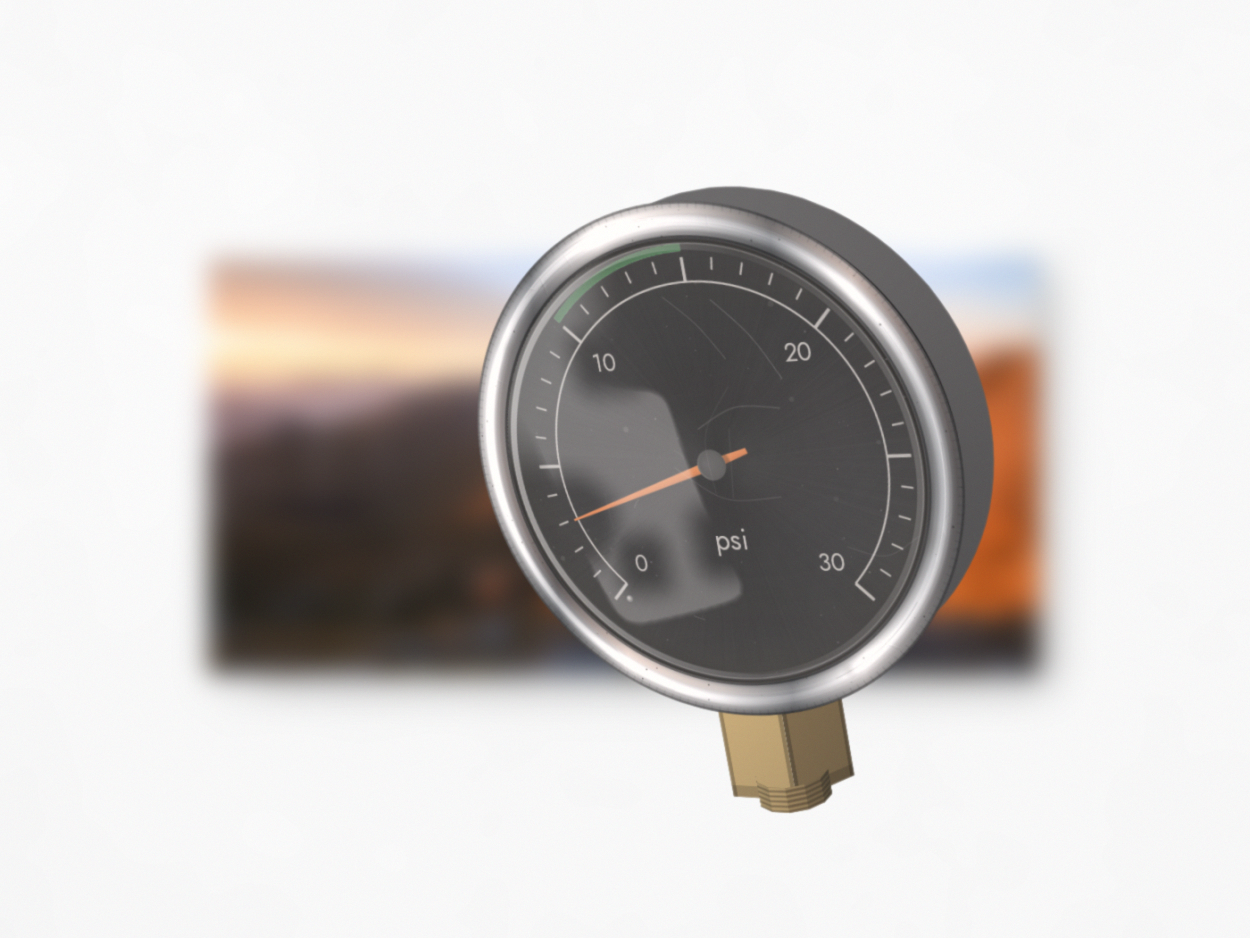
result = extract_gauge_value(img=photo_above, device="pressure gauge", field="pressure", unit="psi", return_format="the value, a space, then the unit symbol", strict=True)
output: 3 psi
